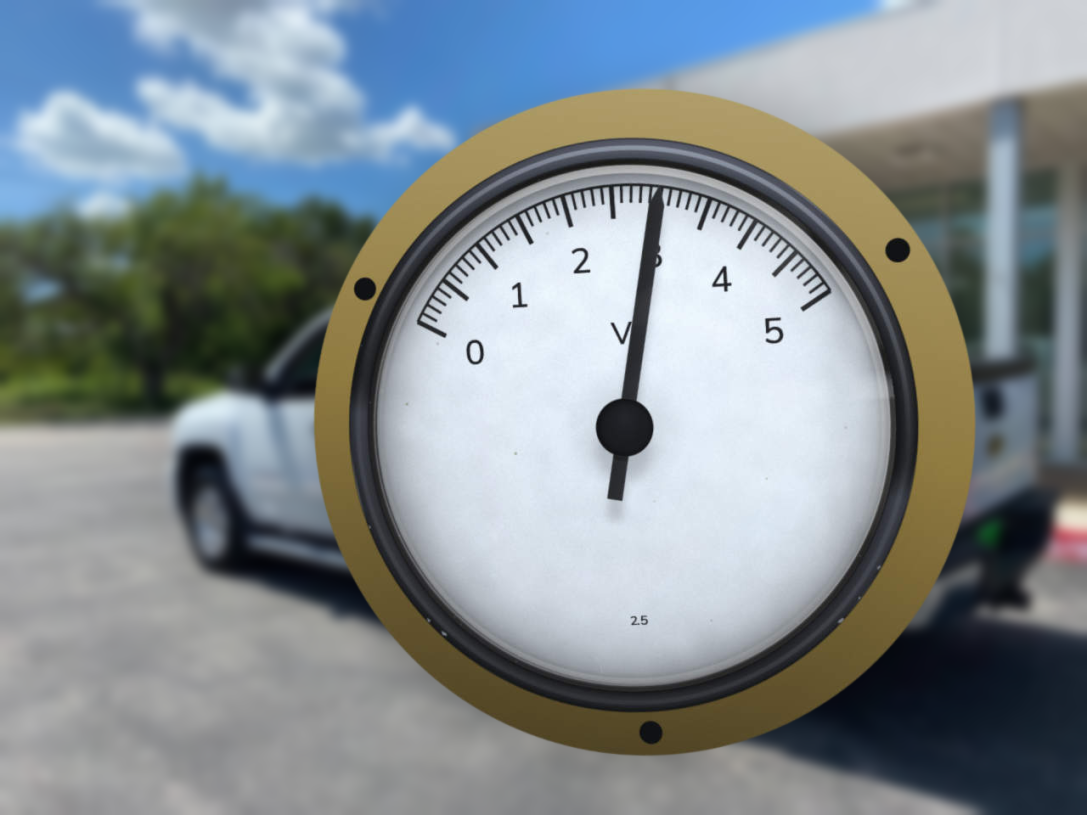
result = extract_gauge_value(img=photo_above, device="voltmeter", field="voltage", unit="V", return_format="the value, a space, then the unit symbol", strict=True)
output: 3 V
